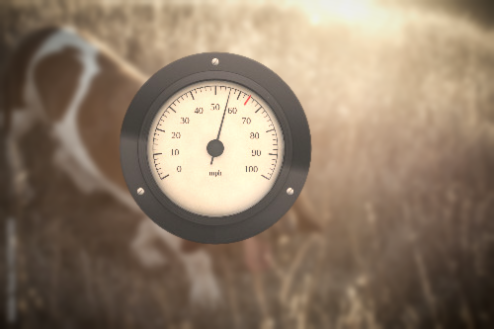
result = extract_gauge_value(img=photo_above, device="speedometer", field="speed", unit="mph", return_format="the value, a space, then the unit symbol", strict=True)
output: 56 mph
